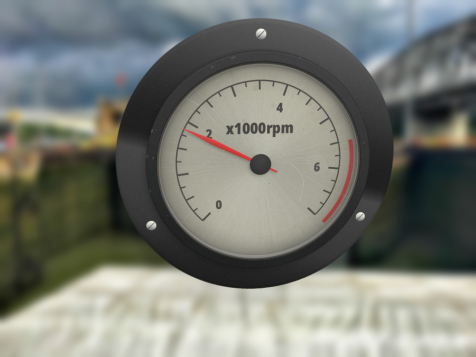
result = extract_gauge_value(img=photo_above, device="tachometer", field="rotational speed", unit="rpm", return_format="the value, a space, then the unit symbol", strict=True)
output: 1875 rpm
